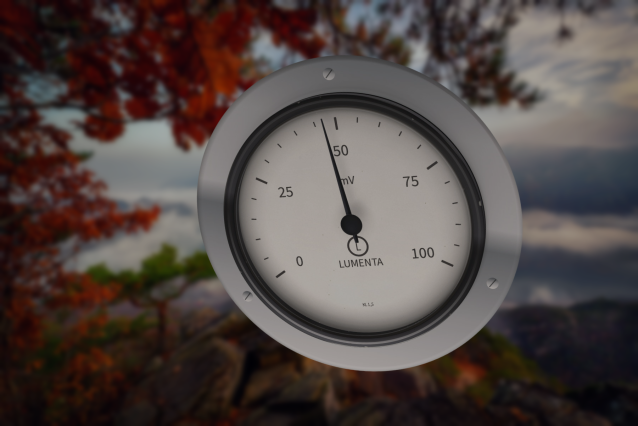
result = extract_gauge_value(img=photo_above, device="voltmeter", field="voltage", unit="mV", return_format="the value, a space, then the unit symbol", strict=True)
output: 47.5 mV
